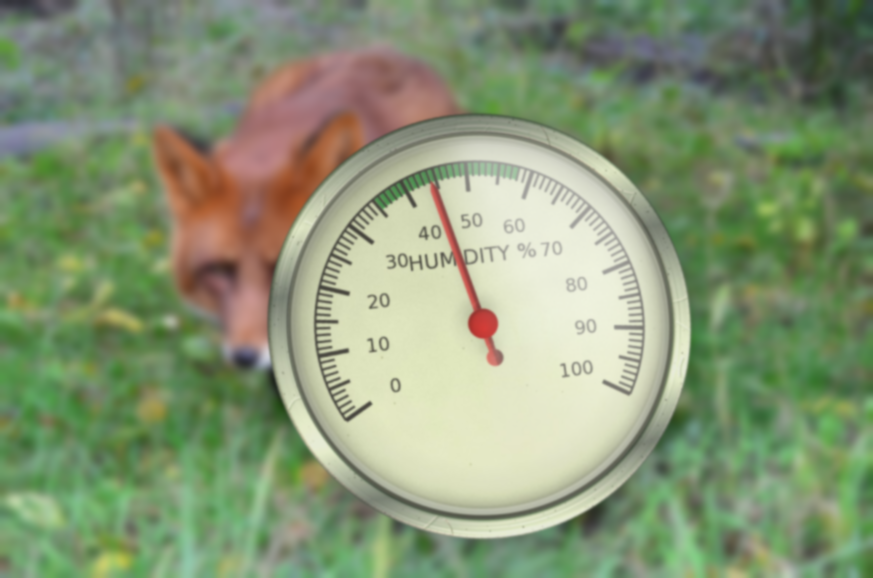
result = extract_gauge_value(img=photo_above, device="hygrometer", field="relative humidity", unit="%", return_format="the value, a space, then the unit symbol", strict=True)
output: 44 %
